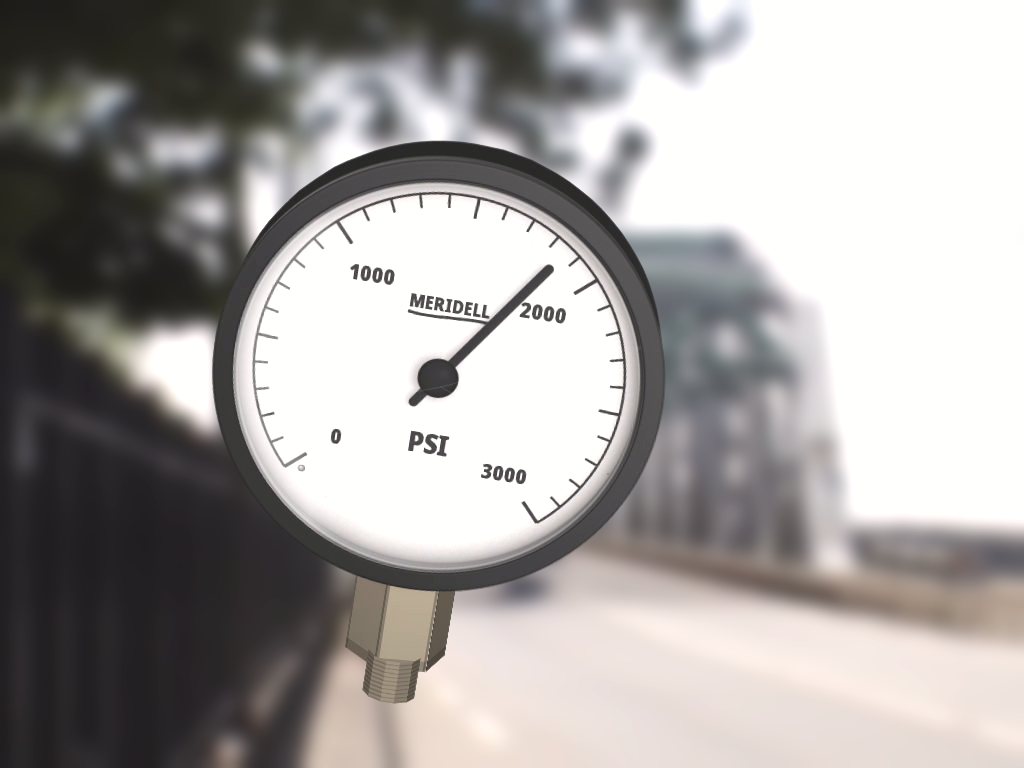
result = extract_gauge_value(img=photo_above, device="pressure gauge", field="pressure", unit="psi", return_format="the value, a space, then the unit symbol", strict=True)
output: 1850 psi
